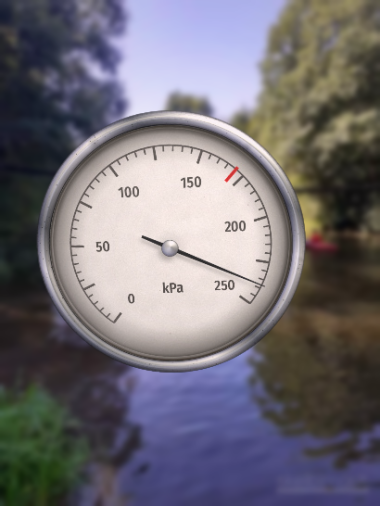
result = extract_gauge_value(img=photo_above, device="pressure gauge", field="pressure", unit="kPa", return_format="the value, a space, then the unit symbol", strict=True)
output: 237.5 kPa
